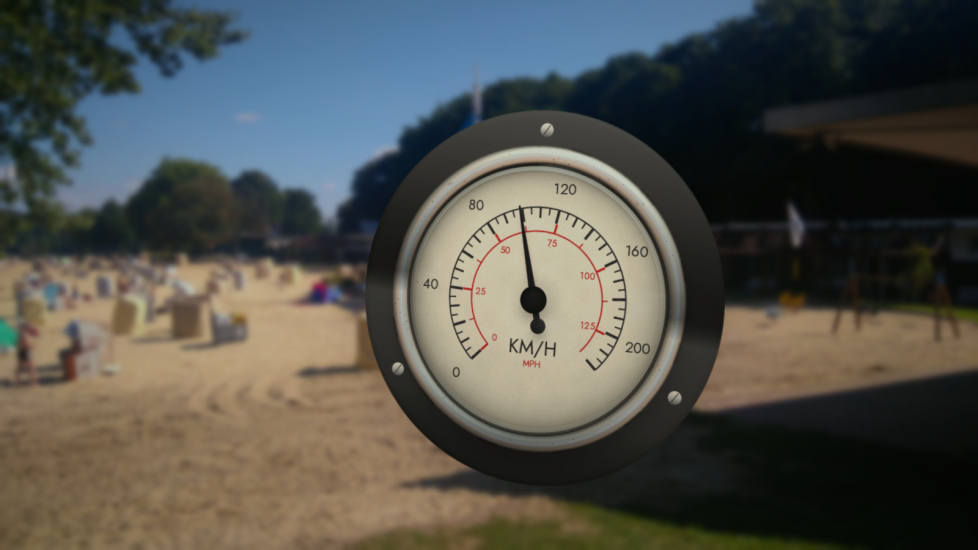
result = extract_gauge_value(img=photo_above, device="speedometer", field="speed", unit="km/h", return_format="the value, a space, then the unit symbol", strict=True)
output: 100 km/h
